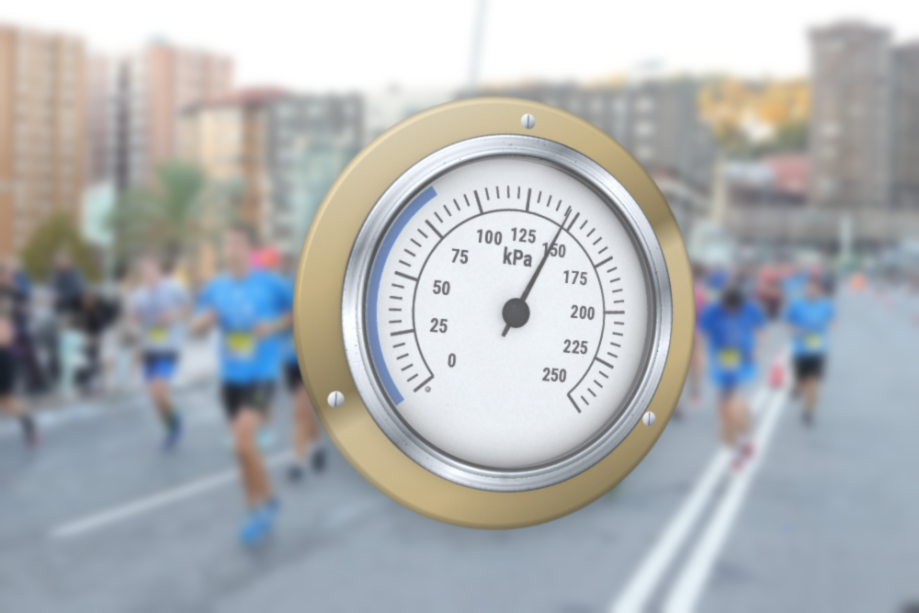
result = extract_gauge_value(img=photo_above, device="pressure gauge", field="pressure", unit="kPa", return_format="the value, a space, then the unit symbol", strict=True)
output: 145 kPa
